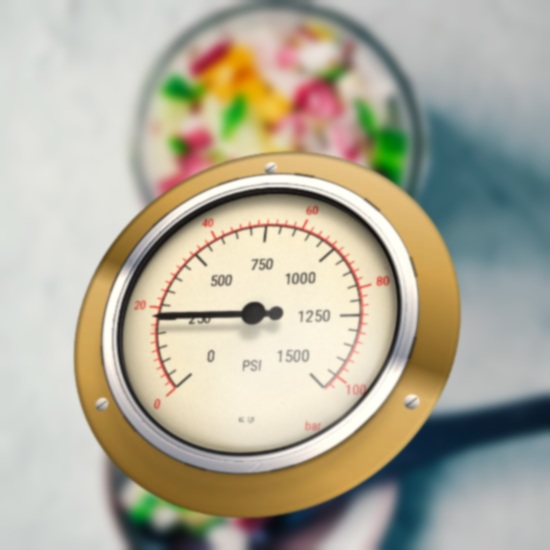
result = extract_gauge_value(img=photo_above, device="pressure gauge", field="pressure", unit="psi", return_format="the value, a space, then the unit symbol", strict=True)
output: 250 psi
